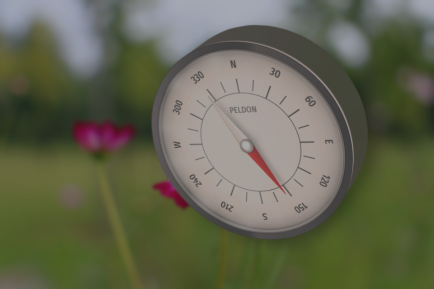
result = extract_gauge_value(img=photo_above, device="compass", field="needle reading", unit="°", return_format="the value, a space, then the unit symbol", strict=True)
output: 150 °
